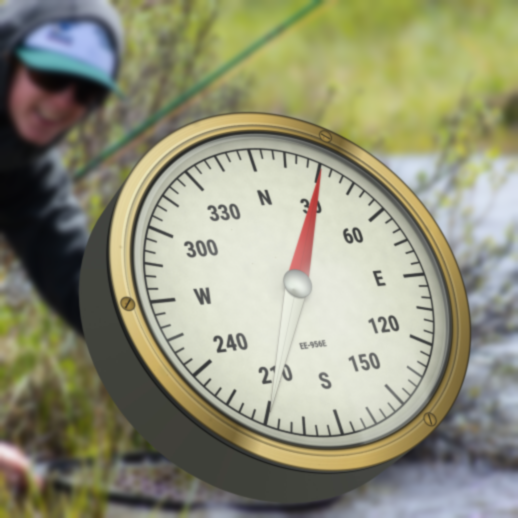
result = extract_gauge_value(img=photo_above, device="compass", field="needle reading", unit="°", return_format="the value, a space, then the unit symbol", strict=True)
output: 30 °
